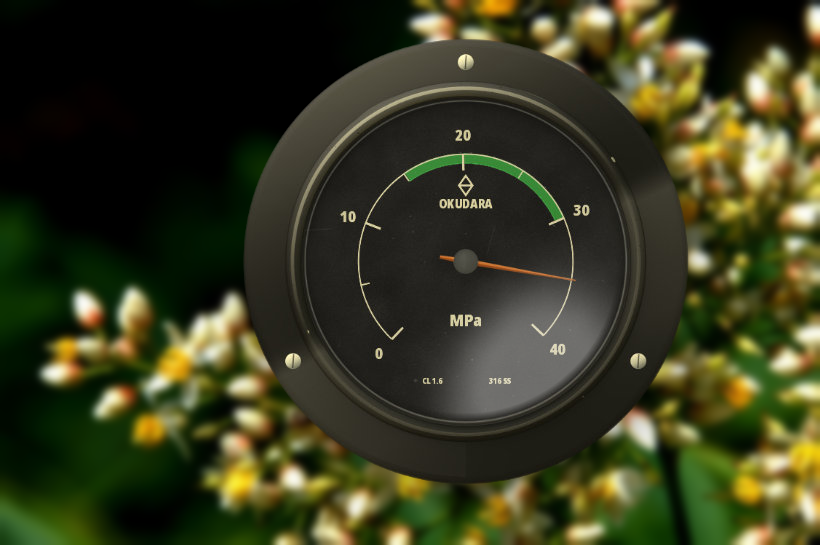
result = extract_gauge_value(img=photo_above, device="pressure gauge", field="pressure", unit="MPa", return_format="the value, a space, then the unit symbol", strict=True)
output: 35 MPa
